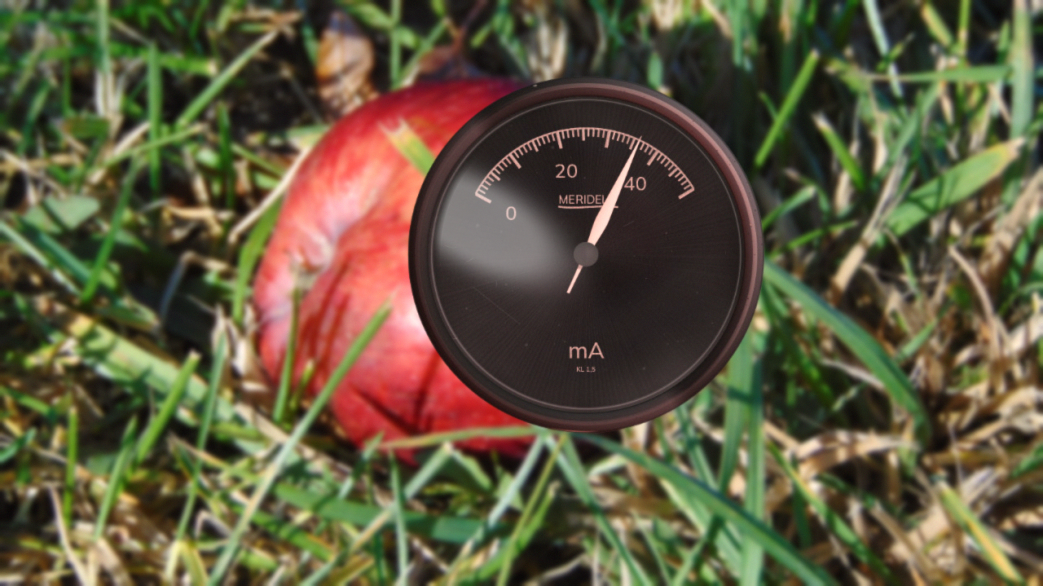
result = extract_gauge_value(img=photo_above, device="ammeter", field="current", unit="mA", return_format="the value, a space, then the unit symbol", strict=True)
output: 36 mA
